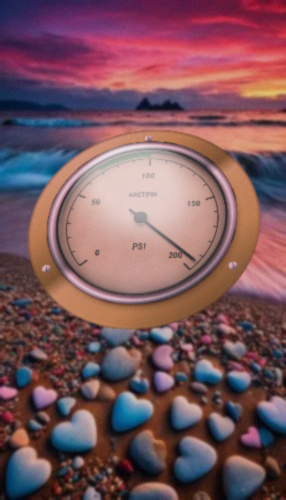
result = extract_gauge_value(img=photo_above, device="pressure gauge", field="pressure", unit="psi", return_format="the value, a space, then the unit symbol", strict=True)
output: 195 psi
